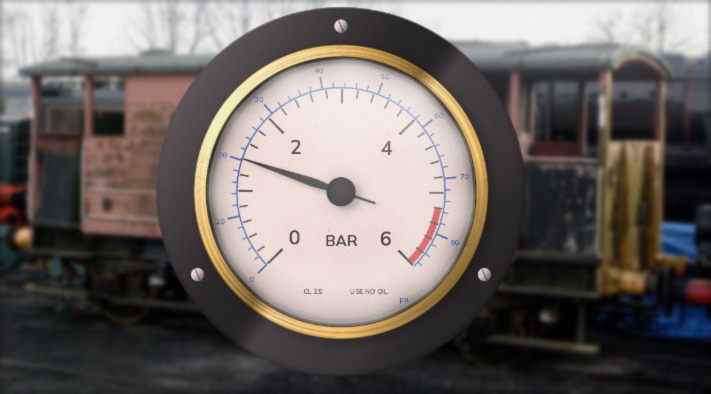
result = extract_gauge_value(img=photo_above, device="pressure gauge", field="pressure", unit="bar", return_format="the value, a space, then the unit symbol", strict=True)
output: 1.4 bar
